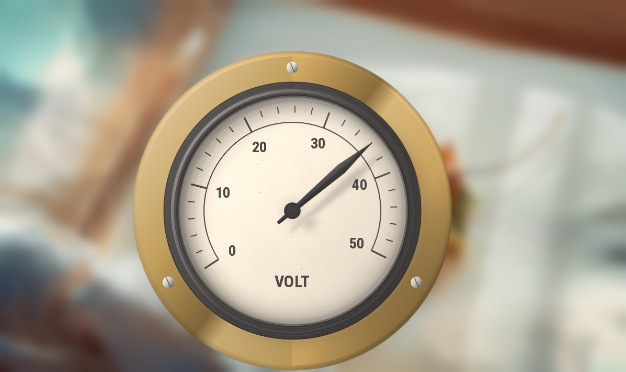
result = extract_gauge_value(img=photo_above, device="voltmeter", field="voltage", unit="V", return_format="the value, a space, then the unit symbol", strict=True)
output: 36 V
